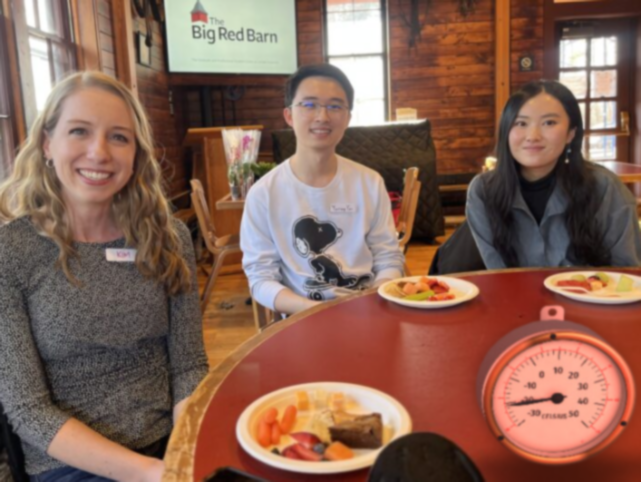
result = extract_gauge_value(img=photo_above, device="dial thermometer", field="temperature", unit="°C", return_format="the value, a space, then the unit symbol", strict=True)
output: -20 °C
